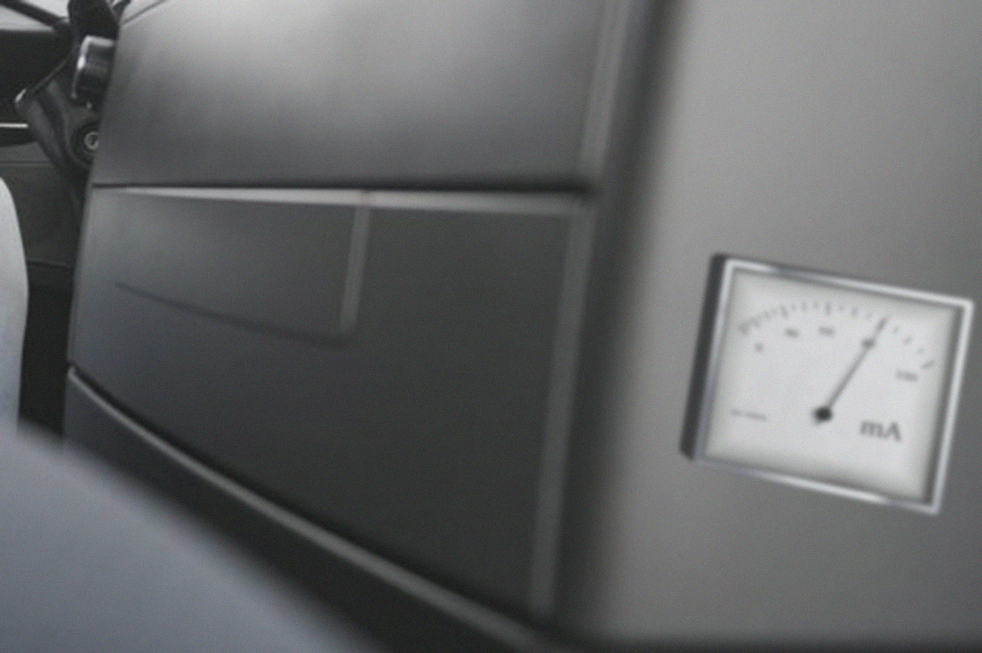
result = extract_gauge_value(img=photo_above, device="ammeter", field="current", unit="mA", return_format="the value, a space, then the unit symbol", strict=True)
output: 80 mA
